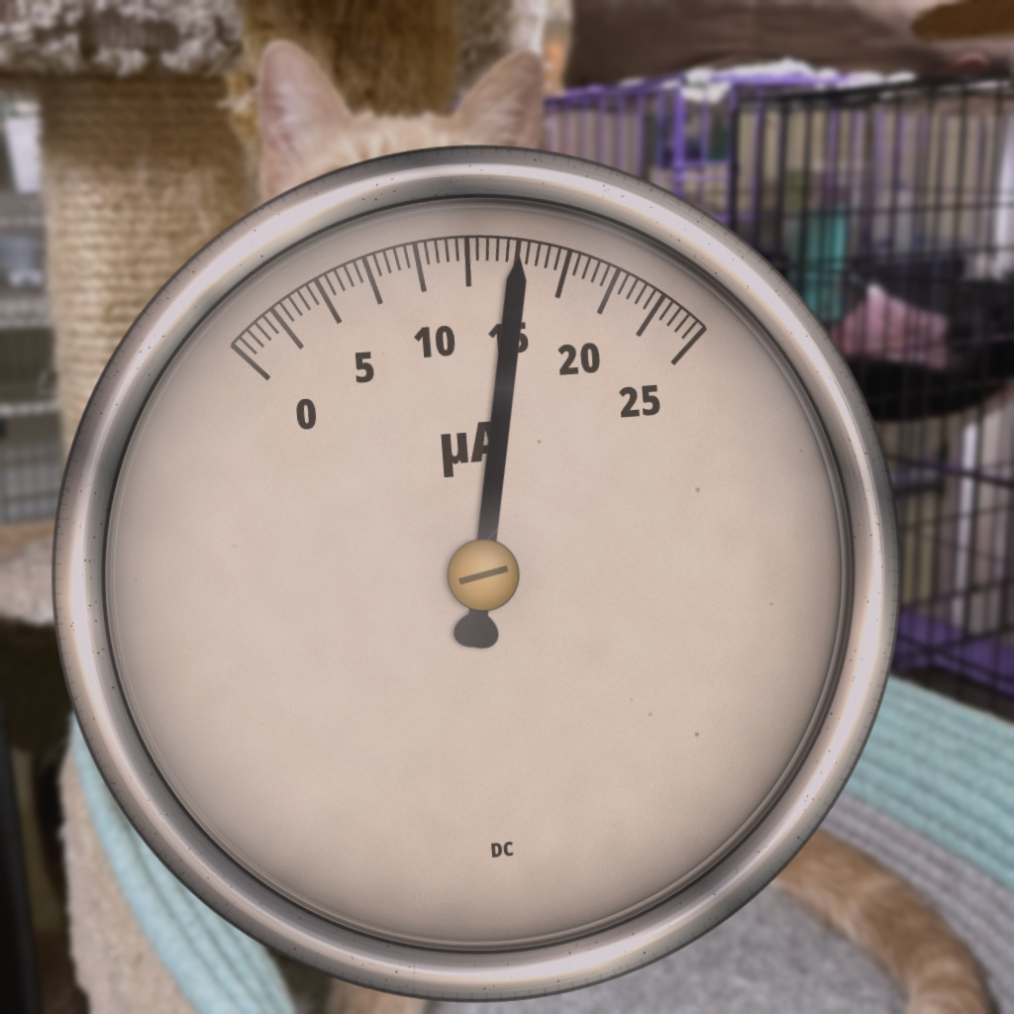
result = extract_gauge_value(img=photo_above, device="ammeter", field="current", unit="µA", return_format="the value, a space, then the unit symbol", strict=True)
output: 15 µA
